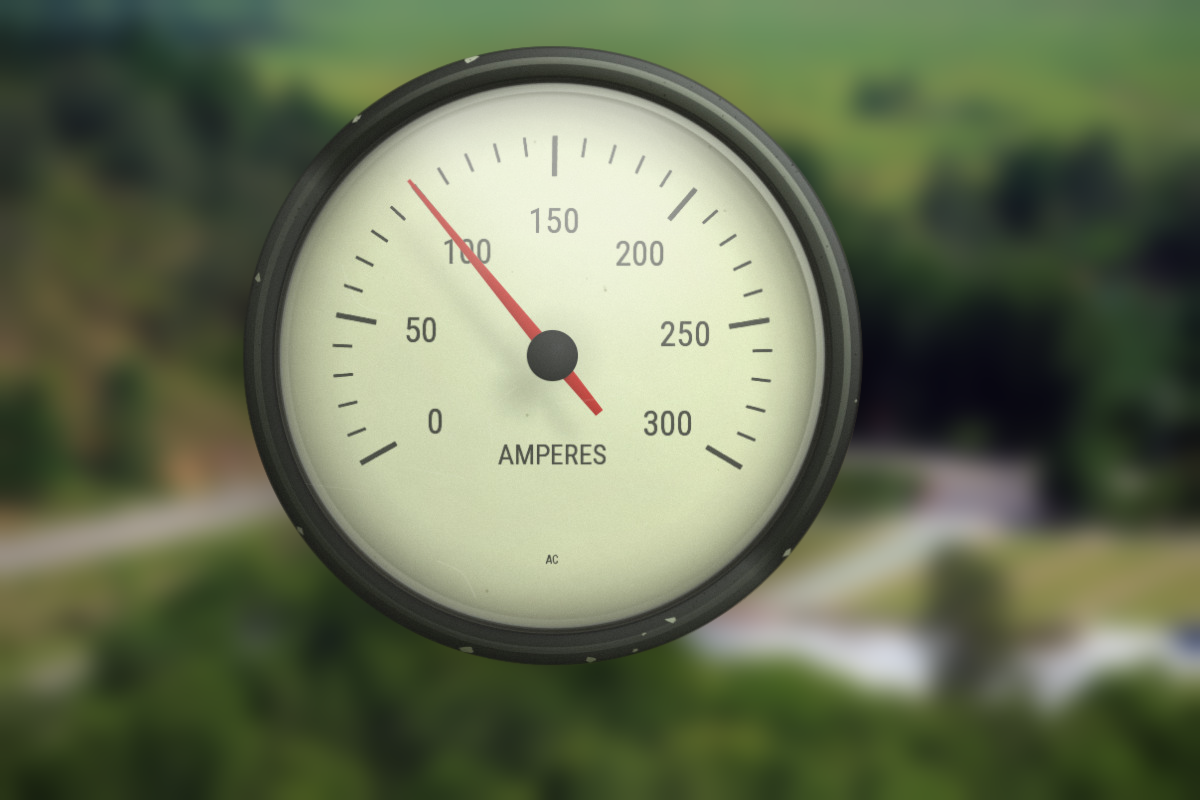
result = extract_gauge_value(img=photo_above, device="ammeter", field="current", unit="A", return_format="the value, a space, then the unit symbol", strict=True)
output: 100 A
